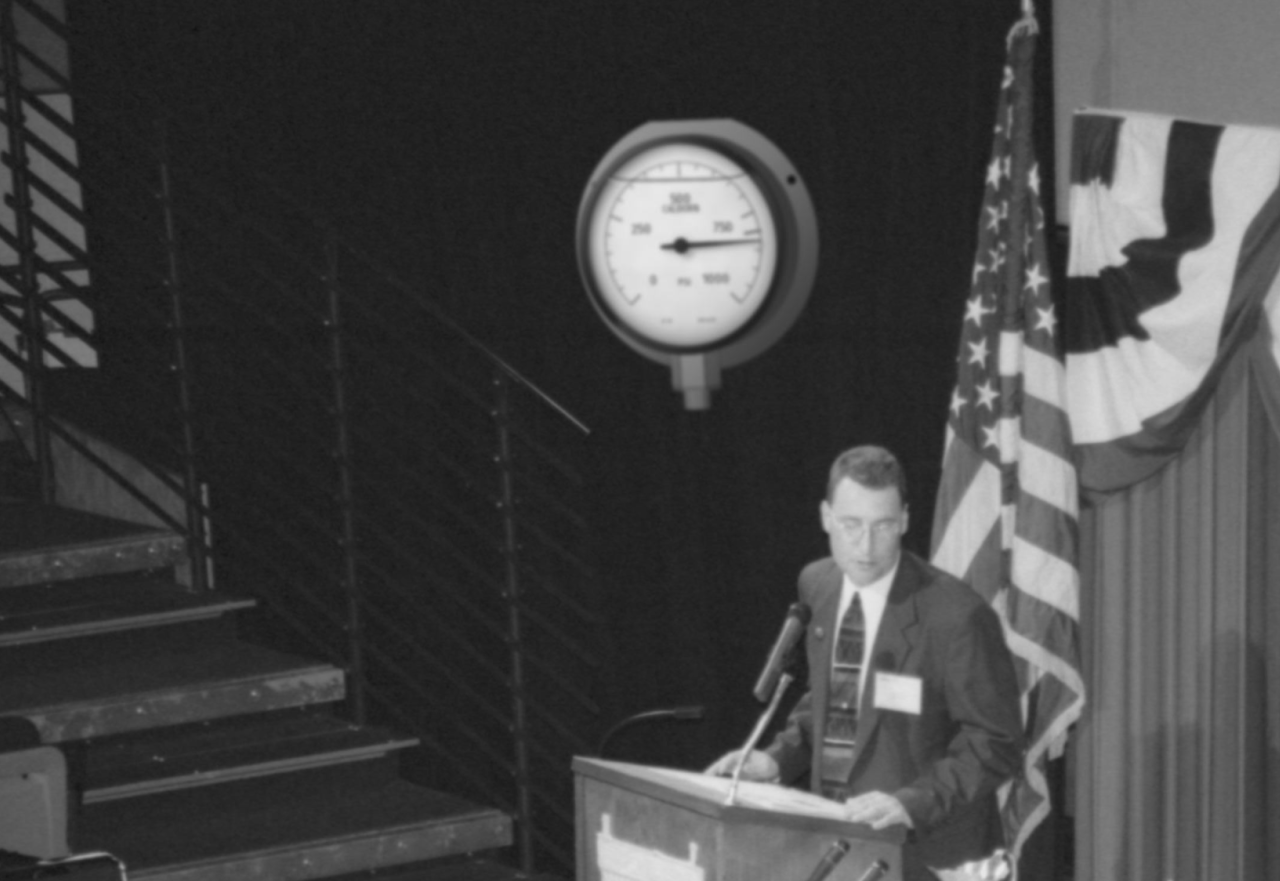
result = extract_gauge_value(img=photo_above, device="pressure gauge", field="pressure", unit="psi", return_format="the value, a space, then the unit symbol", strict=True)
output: 825 psi
